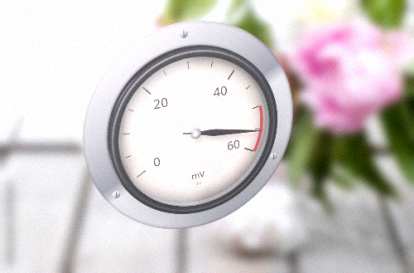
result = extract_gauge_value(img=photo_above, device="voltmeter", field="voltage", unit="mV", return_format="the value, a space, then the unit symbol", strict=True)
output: 55 mV
